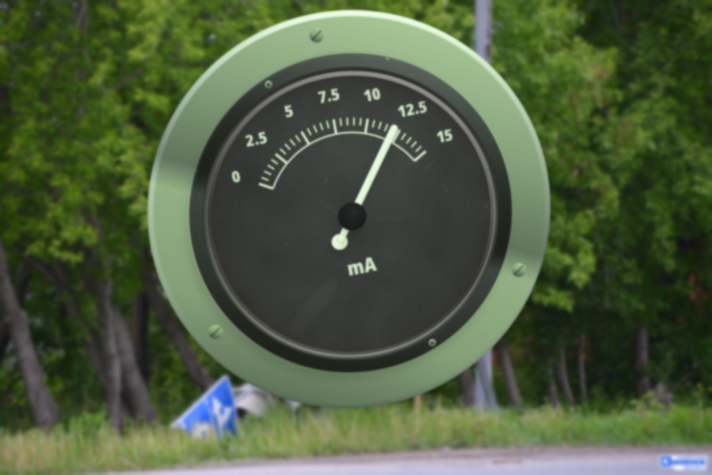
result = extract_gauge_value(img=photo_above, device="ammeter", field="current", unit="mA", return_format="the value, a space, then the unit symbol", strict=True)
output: 12 mA
